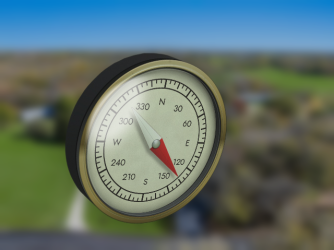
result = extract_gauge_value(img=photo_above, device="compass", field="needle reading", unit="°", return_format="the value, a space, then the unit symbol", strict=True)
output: 135 °
